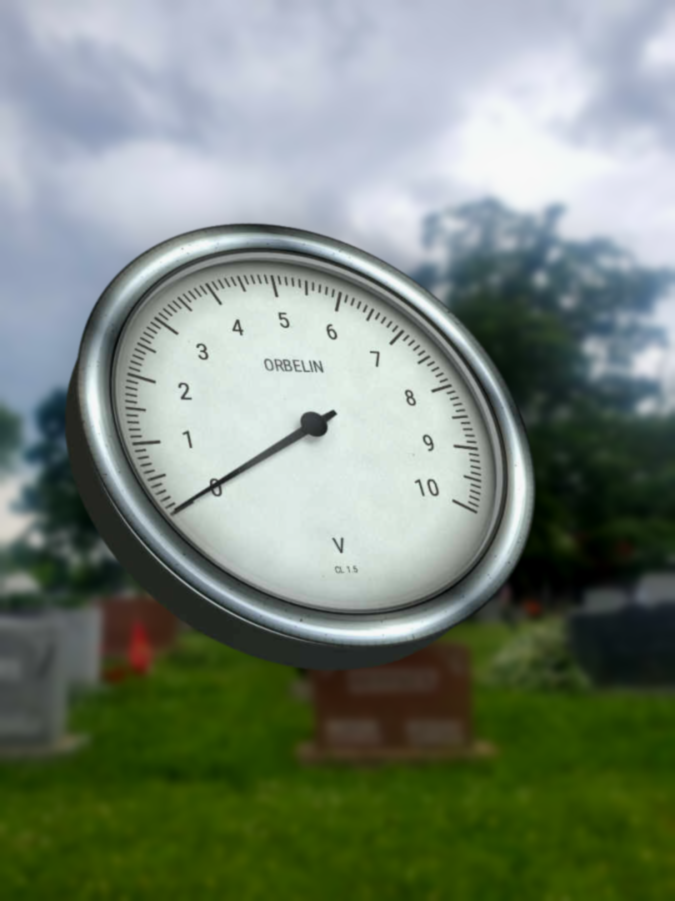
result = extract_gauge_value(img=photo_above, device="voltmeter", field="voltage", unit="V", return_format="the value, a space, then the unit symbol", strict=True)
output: 0 V
